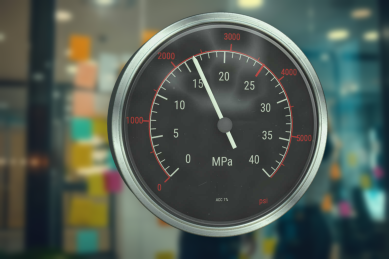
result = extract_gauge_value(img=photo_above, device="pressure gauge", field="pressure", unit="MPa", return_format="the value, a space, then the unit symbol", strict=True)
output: 16 MPa
